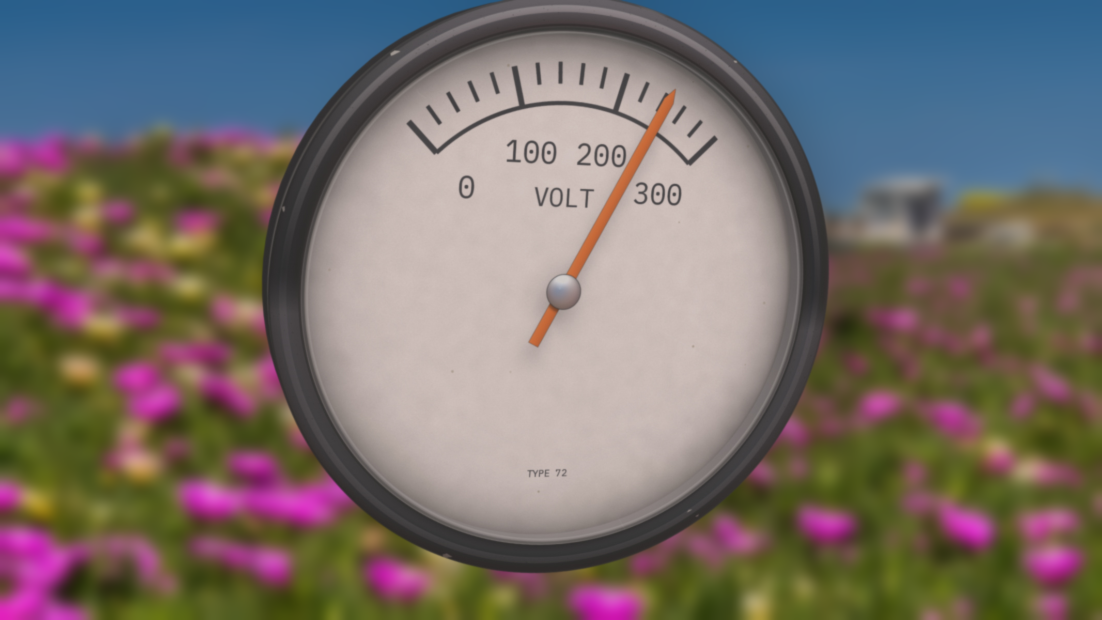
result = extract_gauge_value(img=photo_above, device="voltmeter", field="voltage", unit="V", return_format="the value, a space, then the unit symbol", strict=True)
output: 240 V
